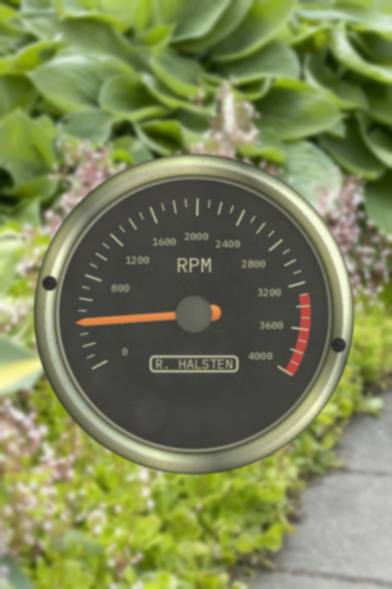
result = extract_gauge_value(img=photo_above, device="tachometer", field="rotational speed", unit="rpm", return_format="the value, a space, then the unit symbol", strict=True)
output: 400 rpm
